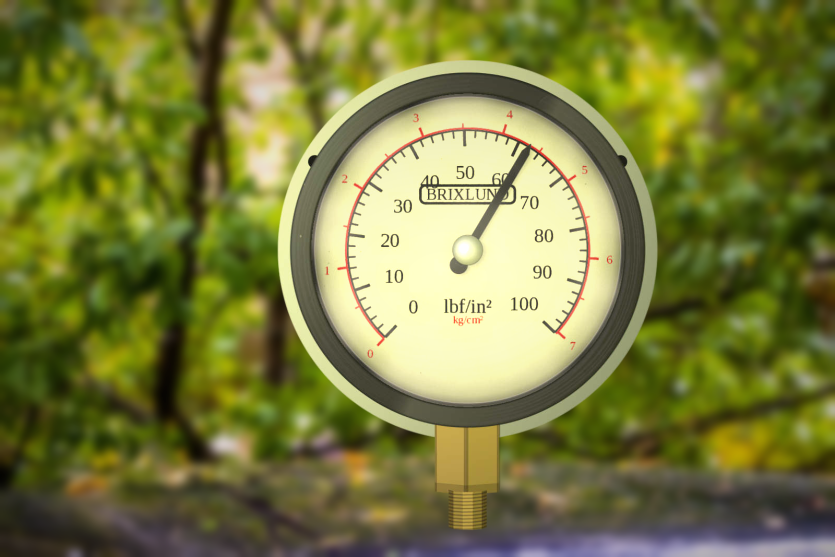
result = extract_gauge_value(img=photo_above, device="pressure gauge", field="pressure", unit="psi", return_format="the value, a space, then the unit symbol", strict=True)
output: 62 psi
